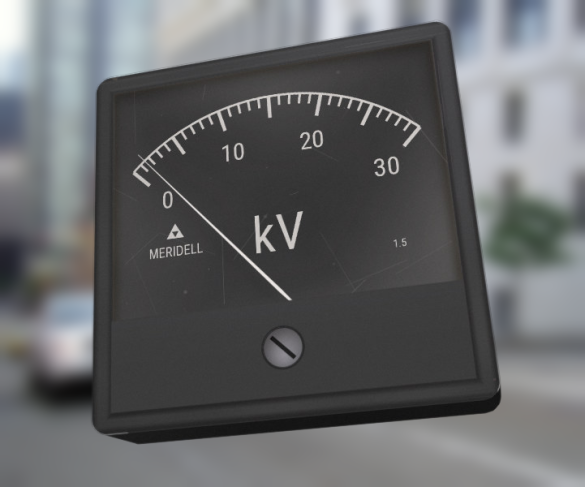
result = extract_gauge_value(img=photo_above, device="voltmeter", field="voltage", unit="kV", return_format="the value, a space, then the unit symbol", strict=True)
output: 1.5 kV
